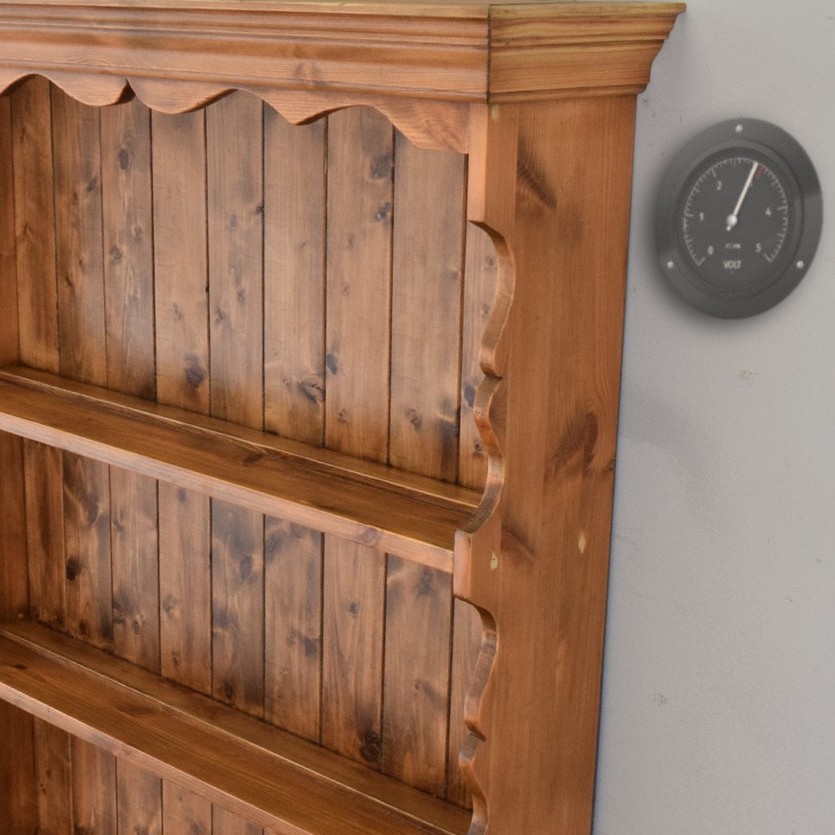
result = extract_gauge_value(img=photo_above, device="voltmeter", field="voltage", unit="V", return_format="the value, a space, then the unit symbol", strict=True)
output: 3 V
